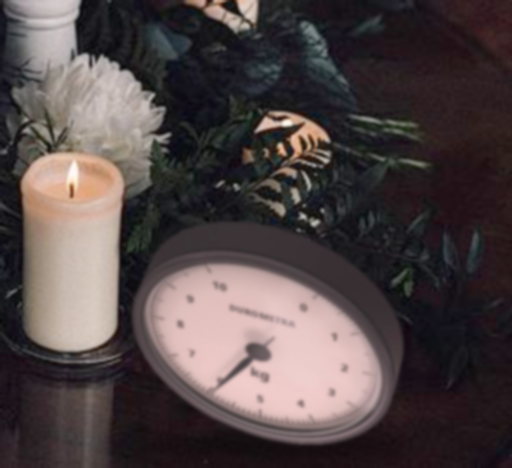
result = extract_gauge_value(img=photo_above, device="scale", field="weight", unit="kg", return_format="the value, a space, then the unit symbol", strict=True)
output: 6 kg
